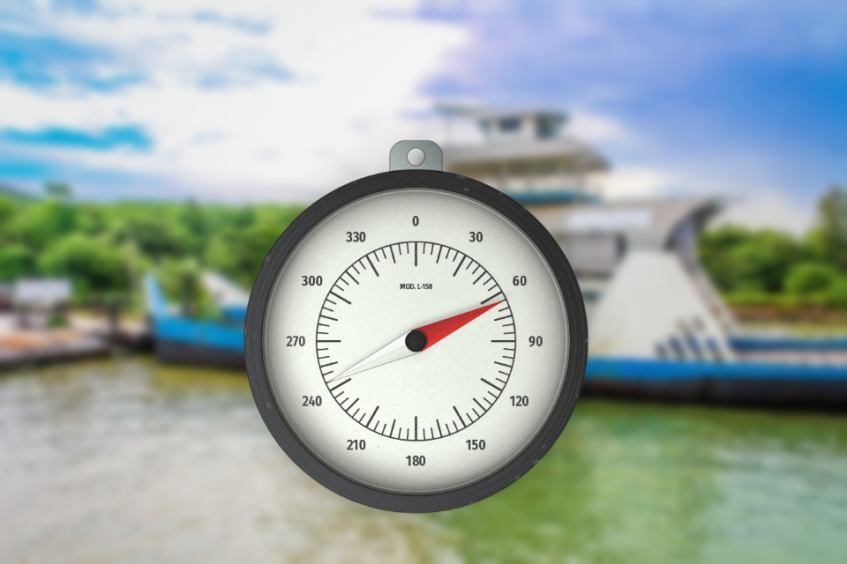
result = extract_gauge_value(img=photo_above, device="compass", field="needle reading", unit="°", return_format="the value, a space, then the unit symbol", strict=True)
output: 65 °
